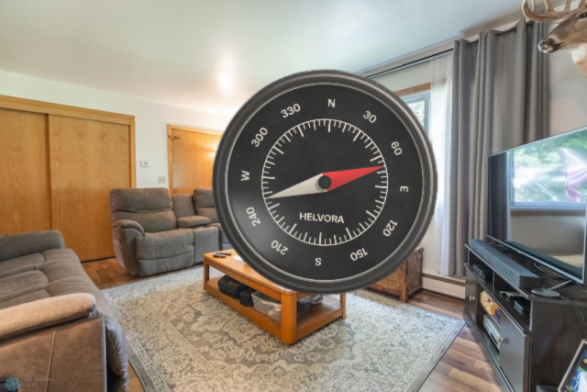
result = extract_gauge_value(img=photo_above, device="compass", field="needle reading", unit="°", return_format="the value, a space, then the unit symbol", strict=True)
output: 70 °
